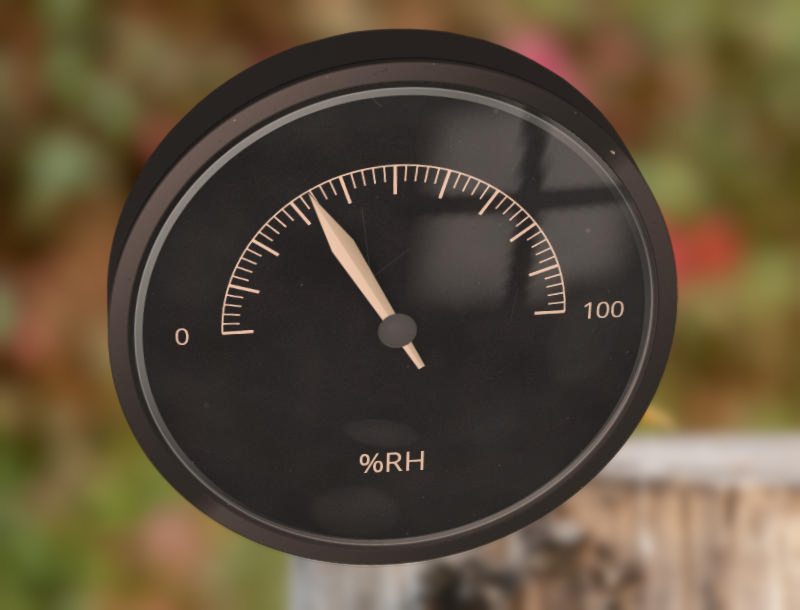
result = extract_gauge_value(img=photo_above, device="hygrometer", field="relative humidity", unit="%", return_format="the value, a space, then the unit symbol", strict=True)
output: 34 %
